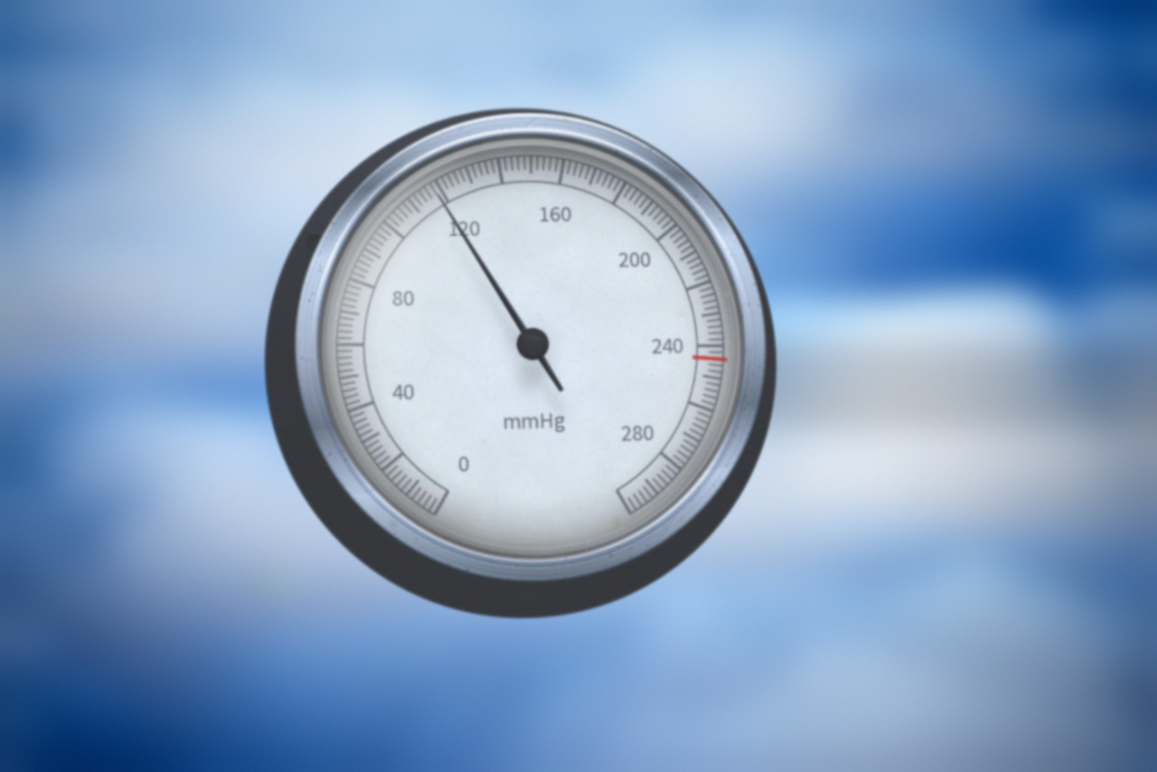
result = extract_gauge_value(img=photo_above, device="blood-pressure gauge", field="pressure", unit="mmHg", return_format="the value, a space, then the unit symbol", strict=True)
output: 118 mmHg
